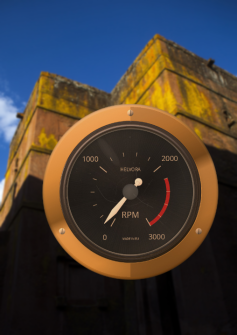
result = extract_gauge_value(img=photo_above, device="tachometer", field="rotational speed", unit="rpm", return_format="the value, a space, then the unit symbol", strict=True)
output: 100 rpm
